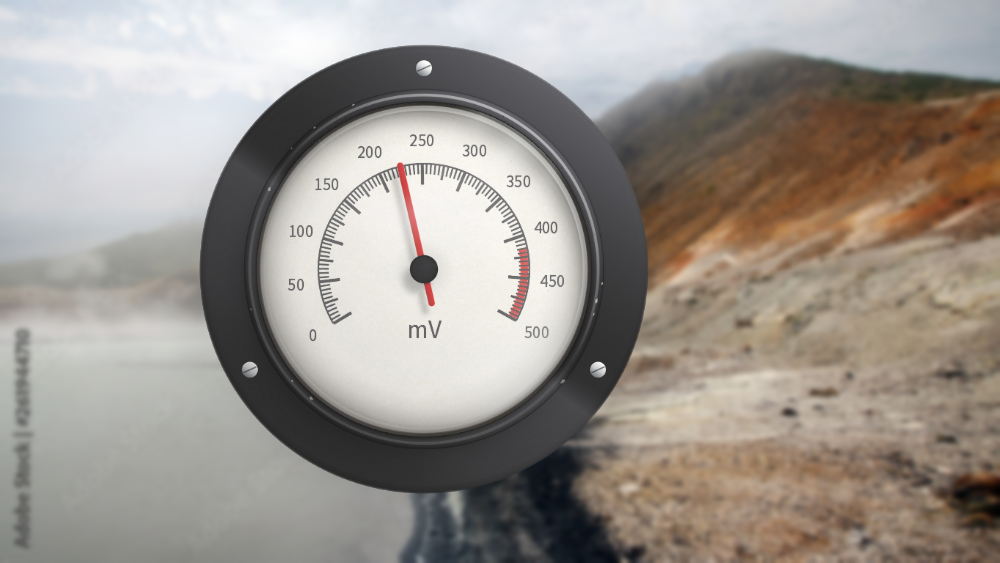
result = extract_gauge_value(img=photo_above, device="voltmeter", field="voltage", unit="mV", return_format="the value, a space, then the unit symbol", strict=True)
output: 225 mV
